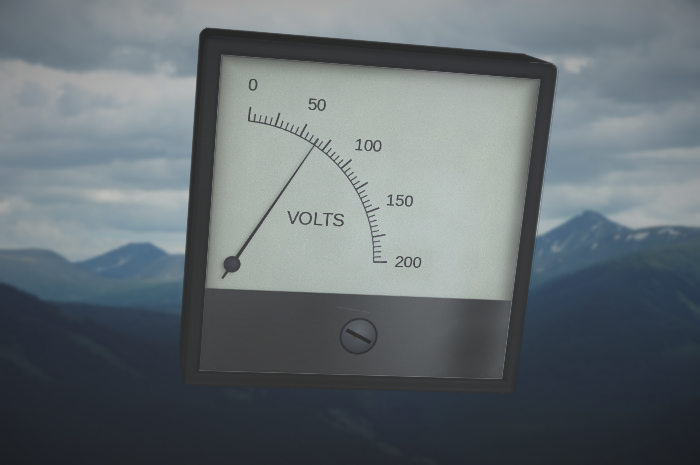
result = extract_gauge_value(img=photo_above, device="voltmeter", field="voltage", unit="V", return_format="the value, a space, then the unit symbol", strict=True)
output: 65 V
